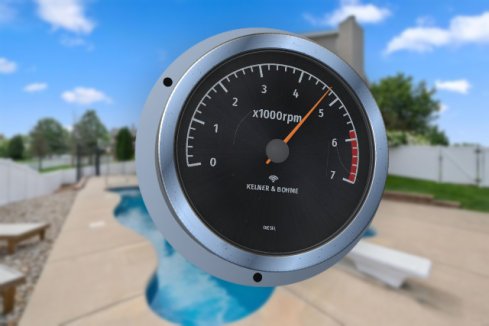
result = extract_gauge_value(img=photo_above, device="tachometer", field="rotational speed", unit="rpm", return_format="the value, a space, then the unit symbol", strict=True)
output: 4700 rpm
